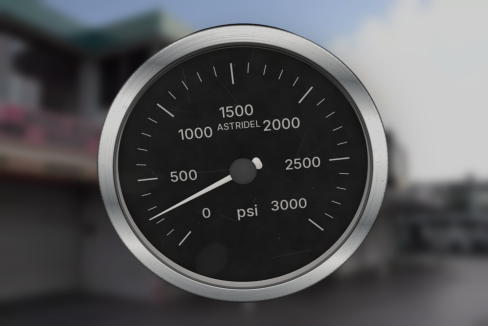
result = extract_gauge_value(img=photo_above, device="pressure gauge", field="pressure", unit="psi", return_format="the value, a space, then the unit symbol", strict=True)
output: 250 psi
